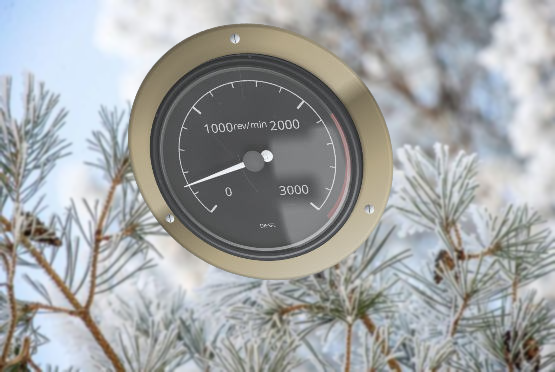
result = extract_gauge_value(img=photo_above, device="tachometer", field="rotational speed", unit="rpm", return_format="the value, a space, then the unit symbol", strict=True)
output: 300 rpm
